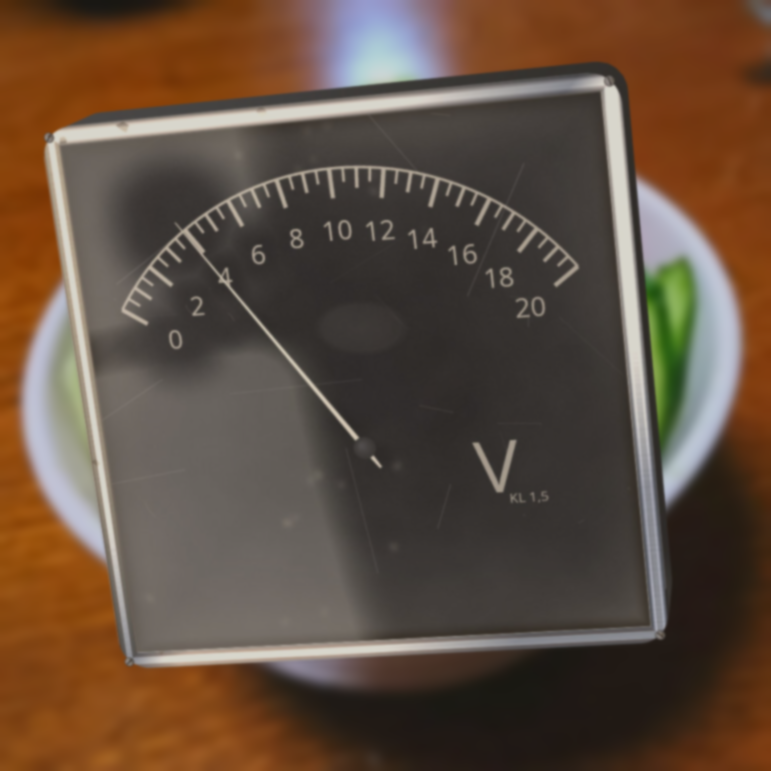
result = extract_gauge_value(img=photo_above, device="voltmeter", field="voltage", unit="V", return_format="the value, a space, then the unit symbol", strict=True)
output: 4 V
